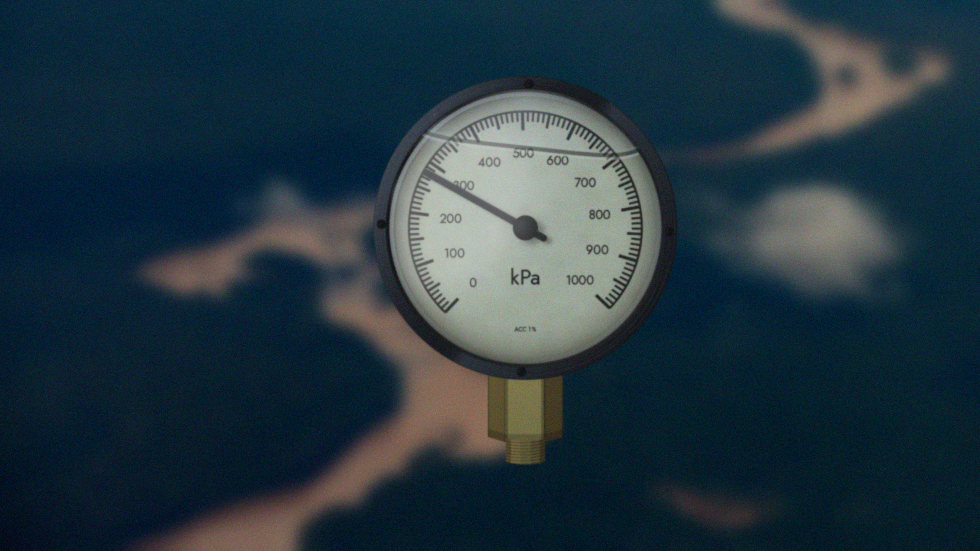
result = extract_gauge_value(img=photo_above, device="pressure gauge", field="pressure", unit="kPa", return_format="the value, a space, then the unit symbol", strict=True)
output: 280 kPa
